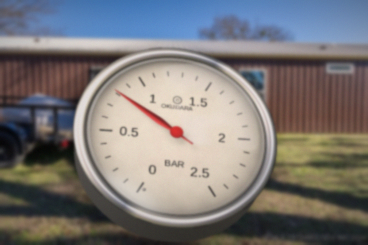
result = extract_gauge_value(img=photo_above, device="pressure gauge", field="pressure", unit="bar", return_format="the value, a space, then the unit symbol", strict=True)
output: 0.8 bar
